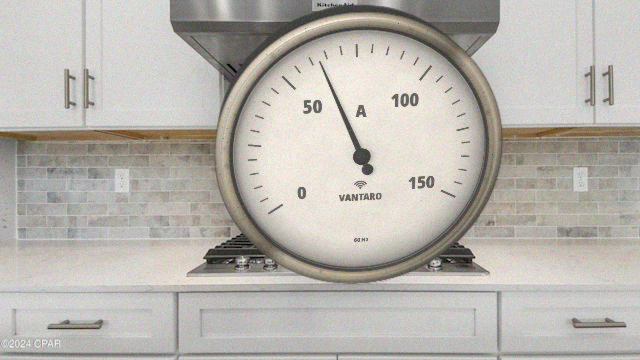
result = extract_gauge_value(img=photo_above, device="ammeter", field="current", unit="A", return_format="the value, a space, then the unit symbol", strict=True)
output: 62.5 A
